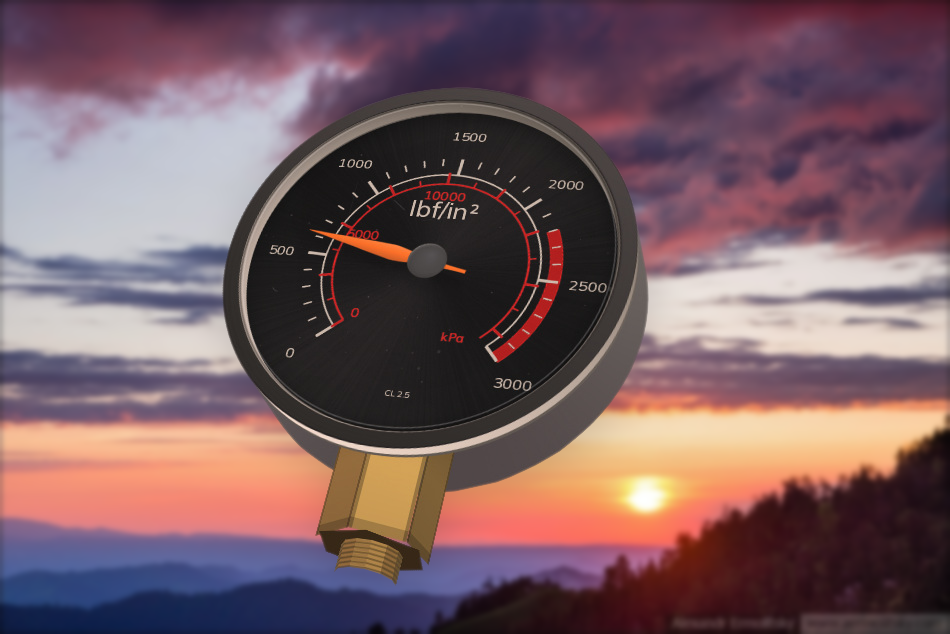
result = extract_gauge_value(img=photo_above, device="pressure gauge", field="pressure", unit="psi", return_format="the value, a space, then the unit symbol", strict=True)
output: 600 psi
